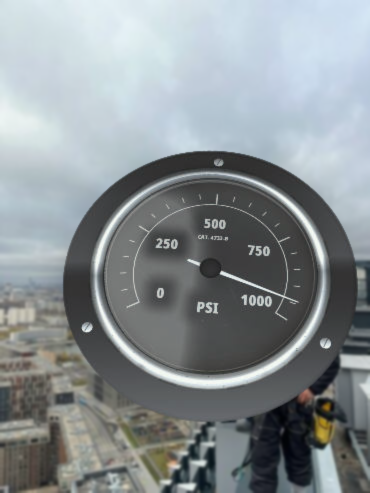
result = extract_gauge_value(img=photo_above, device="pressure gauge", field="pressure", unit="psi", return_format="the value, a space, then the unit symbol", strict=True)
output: 950 psi
